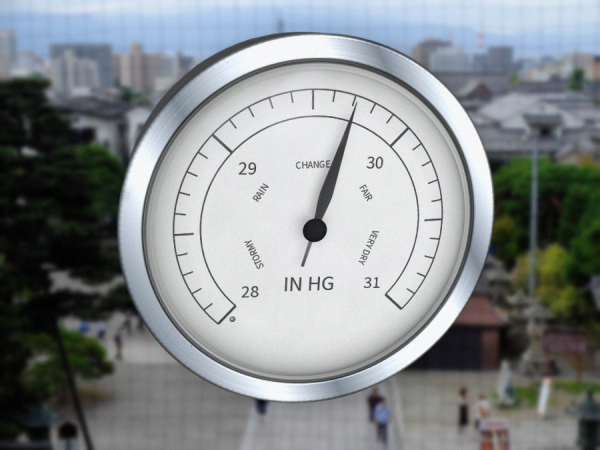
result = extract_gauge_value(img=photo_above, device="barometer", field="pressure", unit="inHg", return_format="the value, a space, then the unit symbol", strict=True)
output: 29.7 inHg
